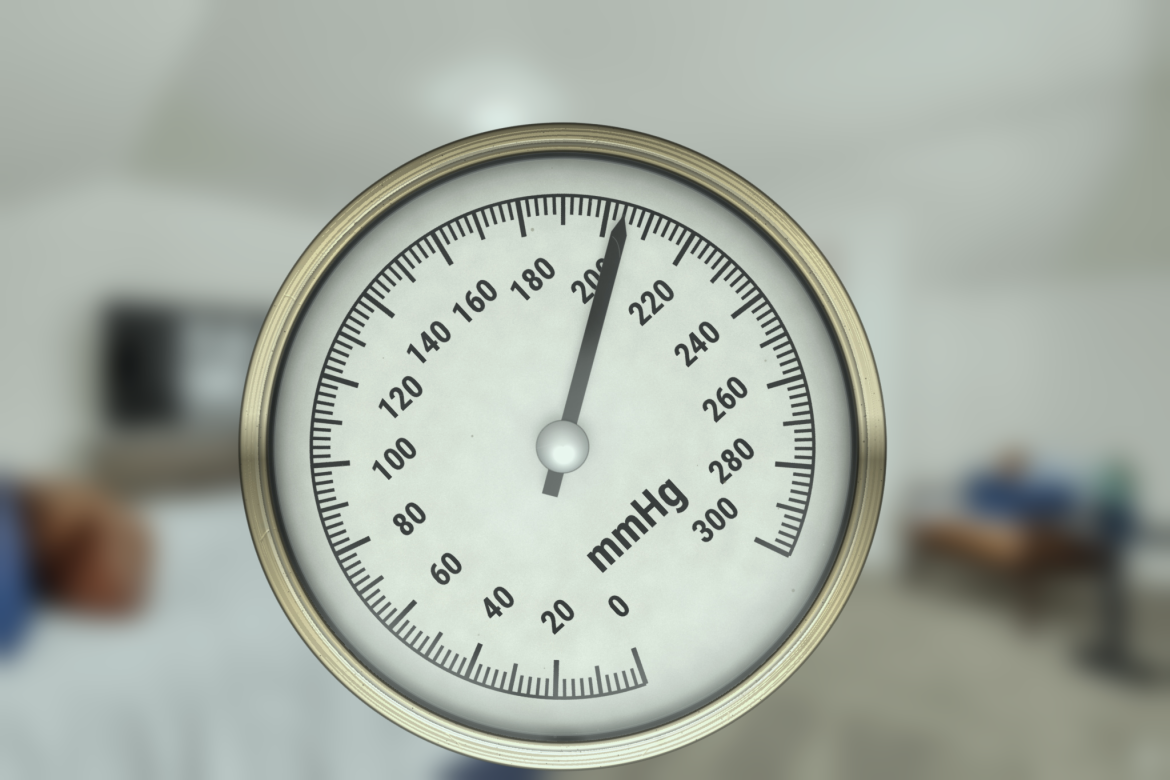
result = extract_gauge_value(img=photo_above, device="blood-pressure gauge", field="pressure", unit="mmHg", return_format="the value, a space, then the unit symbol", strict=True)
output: 204 mmHg
